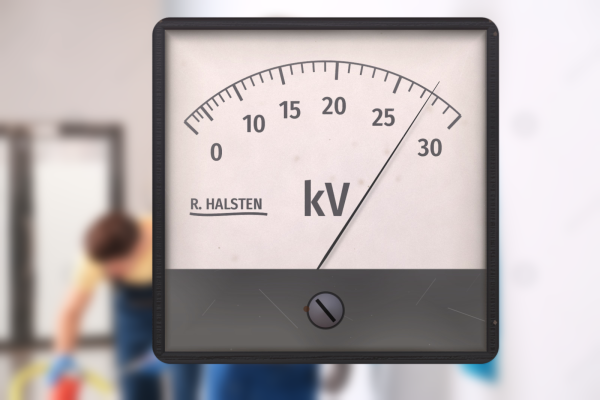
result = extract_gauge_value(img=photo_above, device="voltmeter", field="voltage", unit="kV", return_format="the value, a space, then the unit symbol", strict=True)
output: 27.5 kV
